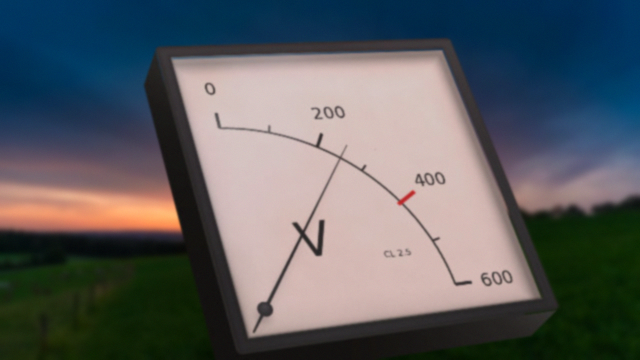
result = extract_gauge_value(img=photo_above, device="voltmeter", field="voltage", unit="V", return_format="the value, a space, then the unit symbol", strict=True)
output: 250 V
